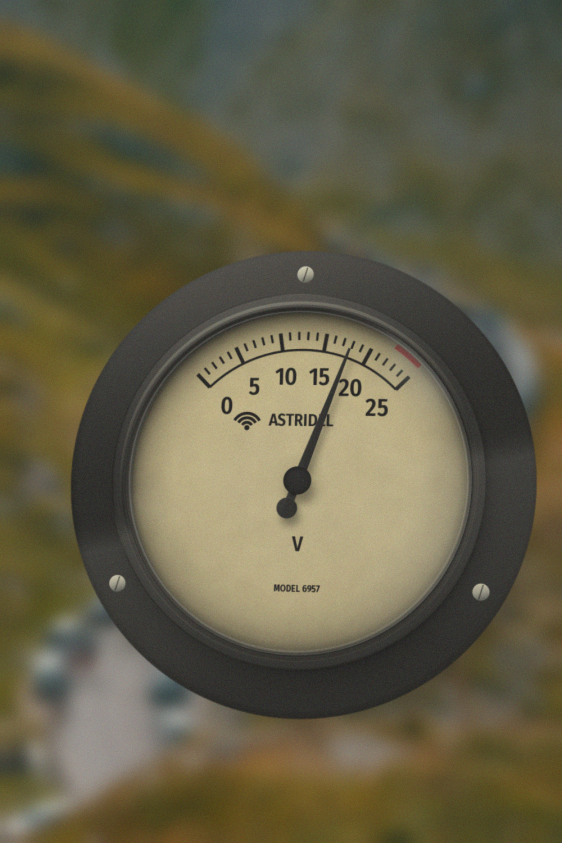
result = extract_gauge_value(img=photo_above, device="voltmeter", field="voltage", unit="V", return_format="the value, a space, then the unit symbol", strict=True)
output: 18 V
